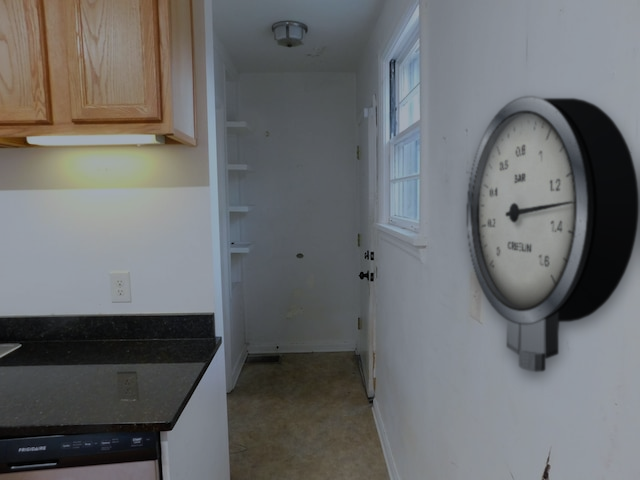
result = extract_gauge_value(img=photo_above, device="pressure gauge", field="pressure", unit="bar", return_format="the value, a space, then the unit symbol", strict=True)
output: 1.3 bar
